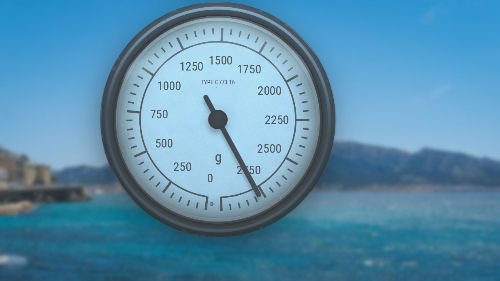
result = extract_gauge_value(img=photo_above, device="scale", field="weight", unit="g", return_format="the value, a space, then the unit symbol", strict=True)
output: 2775 g
